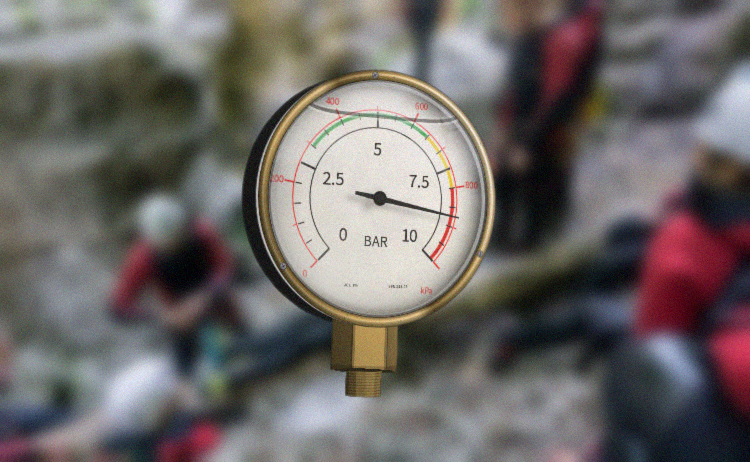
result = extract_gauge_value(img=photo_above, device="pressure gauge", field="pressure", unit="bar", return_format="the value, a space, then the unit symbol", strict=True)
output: 8.75 bar
